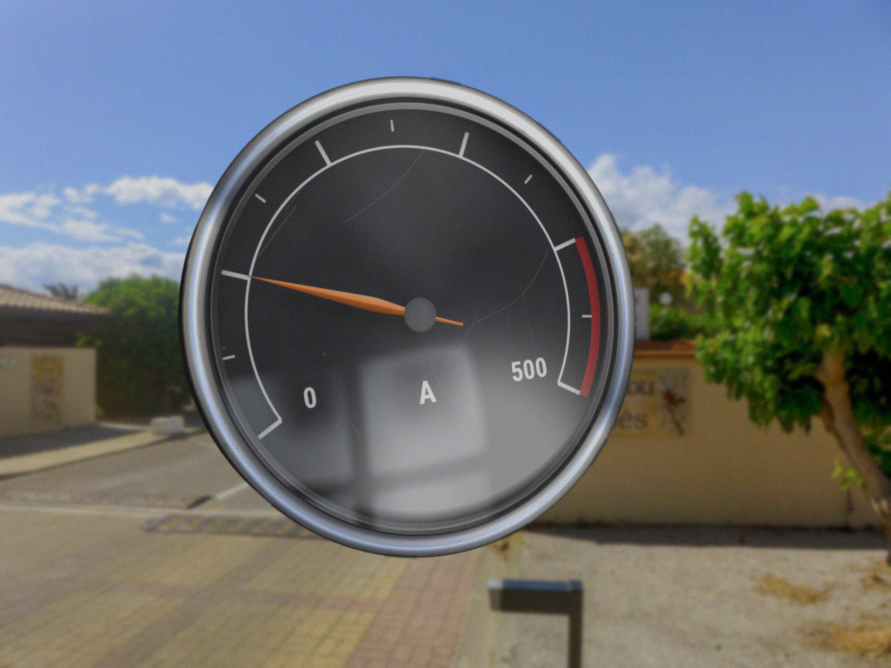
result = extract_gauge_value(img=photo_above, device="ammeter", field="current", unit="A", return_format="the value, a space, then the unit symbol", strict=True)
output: 100 A
